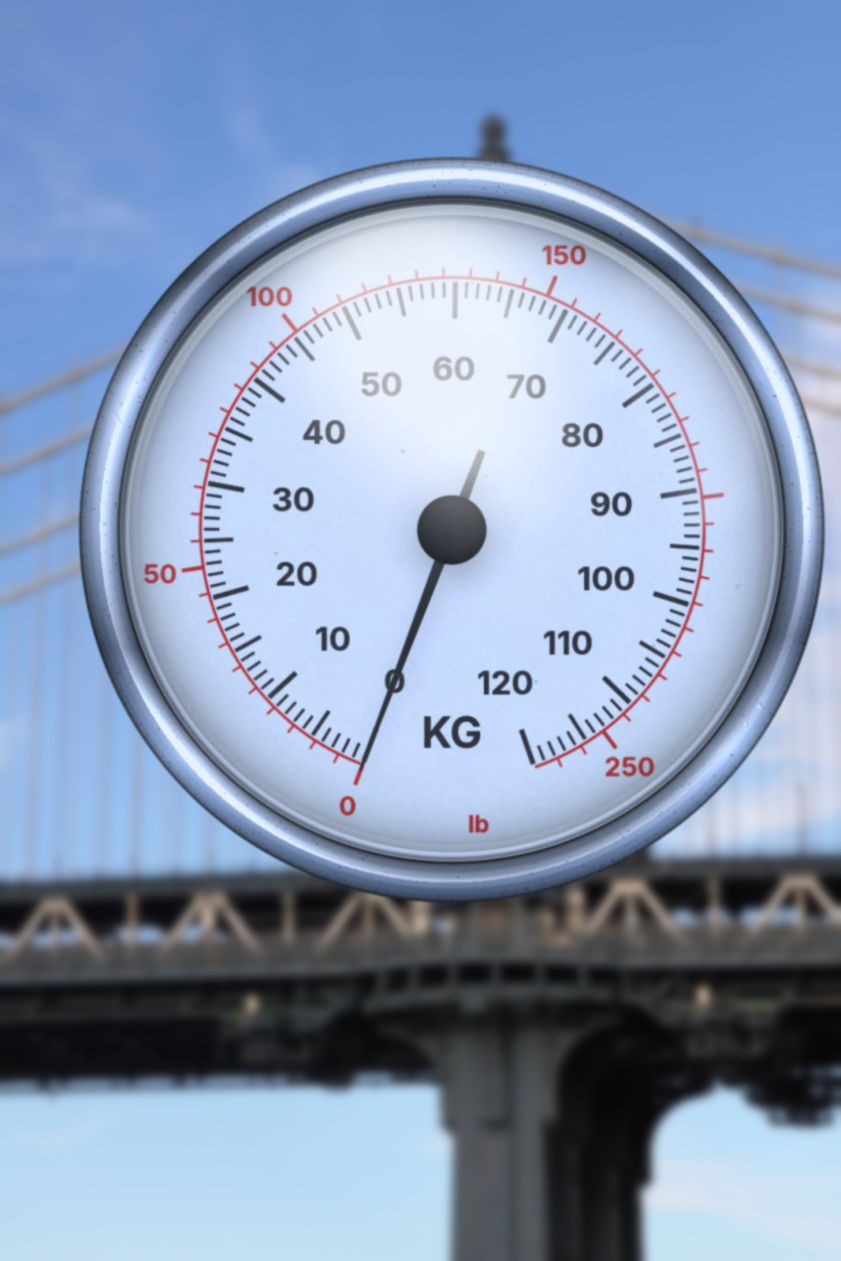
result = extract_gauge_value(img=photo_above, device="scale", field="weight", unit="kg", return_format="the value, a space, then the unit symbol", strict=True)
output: 0 kg
